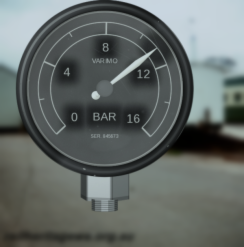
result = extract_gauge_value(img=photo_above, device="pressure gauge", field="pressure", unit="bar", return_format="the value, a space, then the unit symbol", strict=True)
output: 11 bar
